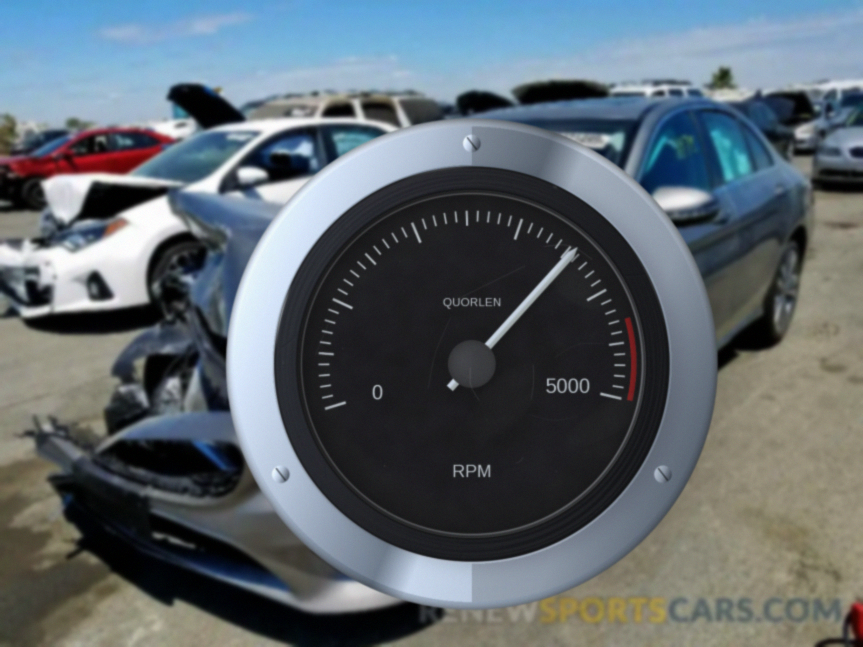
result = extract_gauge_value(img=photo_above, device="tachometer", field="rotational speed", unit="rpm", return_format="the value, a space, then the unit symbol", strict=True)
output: 3550 rpm
